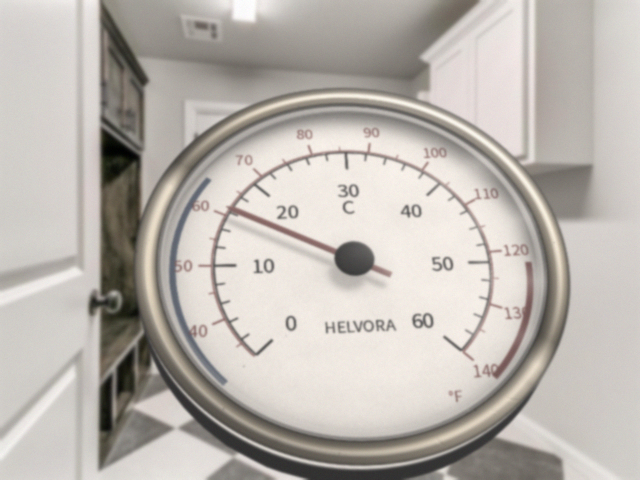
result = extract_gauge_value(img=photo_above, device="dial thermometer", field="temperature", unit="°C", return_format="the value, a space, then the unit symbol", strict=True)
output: 16 °C
